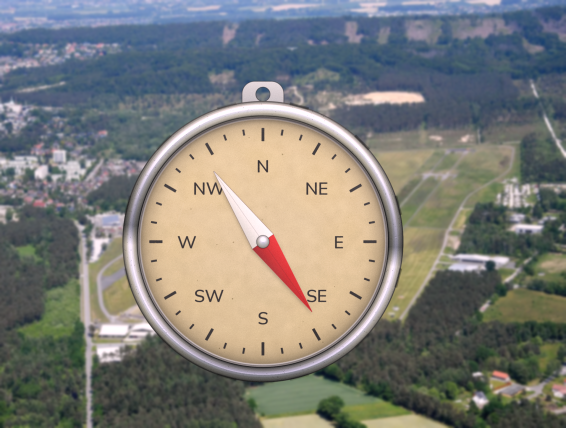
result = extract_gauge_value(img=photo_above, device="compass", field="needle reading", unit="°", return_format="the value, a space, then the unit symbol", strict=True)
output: 145 °
